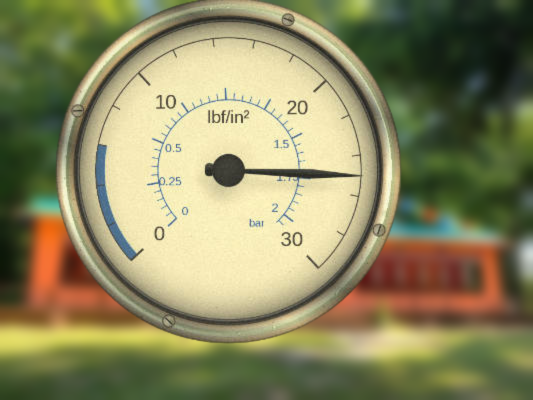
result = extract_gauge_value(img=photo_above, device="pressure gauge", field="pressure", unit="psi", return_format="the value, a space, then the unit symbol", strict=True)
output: 25 psi
